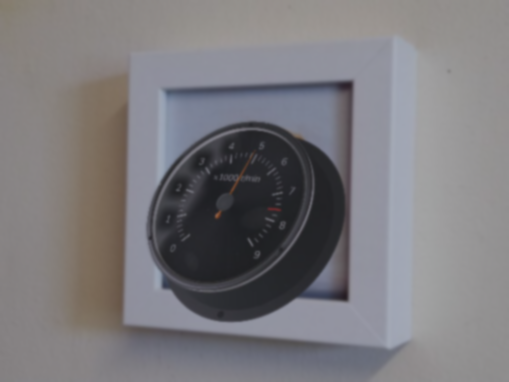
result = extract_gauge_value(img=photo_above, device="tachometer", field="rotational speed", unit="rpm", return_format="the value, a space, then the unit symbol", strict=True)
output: 5000 rpm
